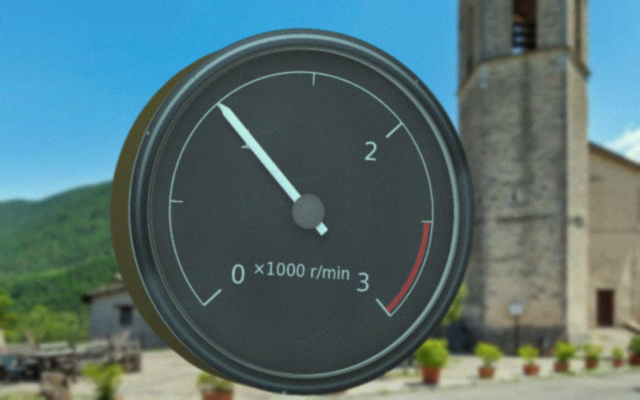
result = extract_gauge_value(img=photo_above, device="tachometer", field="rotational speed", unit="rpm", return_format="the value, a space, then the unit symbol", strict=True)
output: 1000 rpm
